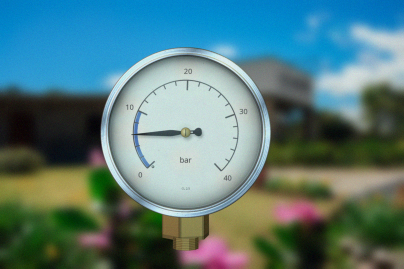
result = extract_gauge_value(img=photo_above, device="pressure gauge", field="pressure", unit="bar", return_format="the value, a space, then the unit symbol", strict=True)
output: 6 bar
